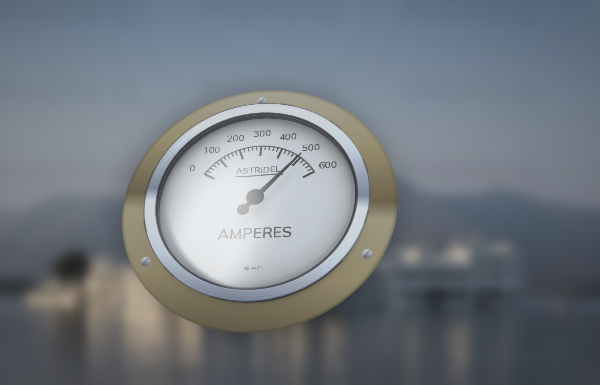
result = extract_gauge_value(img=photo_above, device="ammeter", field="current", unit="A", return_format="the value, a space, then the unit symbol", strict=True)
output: 500 A
